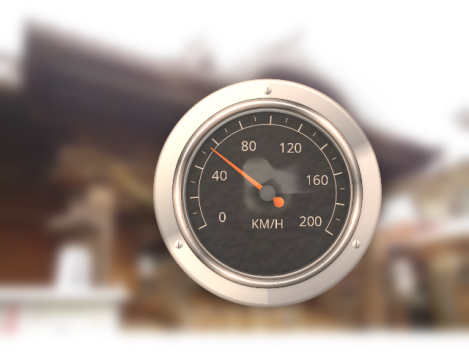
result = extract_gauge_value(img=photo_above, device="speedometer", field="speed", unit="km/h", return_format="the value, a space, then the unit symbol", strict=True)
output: 55 km/h
